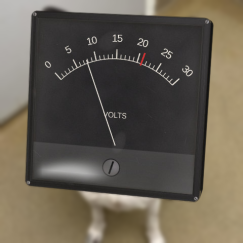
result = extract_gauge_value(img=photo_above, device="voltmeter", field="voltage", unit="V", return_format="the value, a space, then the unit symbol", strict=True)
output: 8 V
